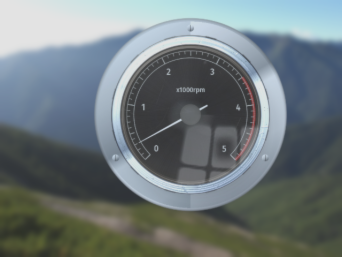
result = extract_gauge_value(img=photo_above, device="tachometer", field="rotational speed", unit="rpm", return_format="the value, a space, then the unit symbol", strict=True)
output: 300 rpm
